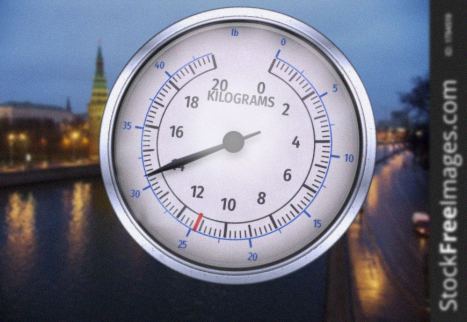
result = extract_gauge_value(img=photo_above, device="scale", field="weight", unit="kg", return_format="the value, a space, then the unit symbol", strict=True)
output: 14 kg
